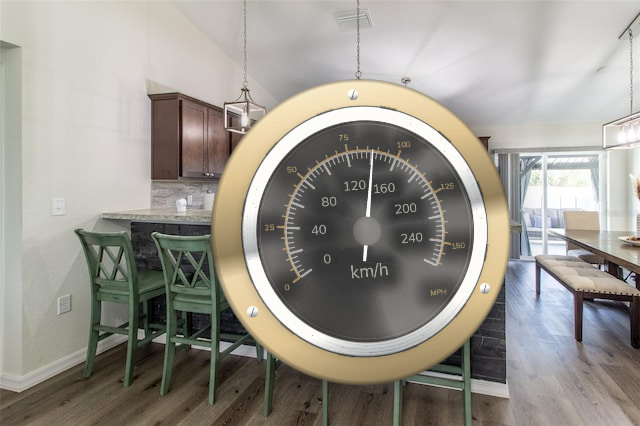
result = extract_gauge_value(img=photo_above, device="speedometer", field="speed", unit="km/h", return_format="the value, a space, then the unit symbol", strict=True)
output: 140 km/h
